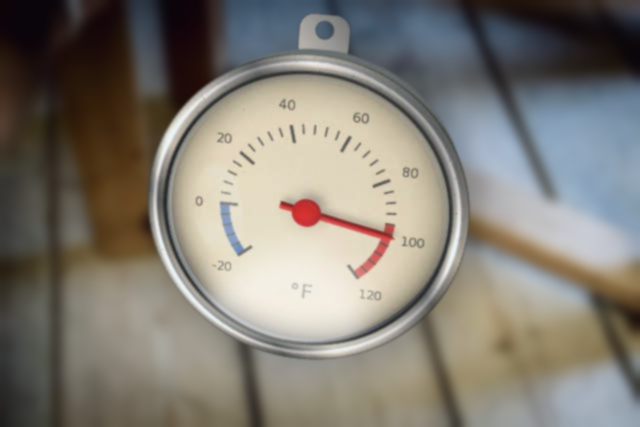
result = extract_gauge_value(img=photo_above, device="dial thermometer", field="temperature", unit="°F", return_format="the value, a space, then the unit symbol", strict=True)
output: 100 °F
